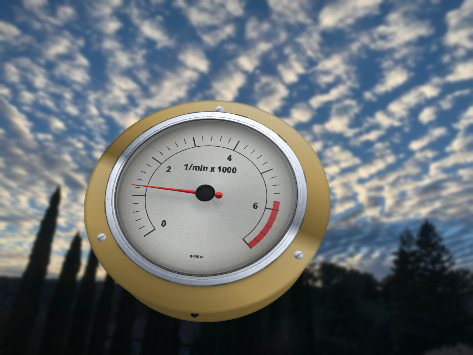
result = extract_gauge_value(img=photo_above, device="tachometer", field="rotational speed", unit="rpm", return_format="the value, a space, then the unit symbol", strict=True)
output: 1200 rpm
